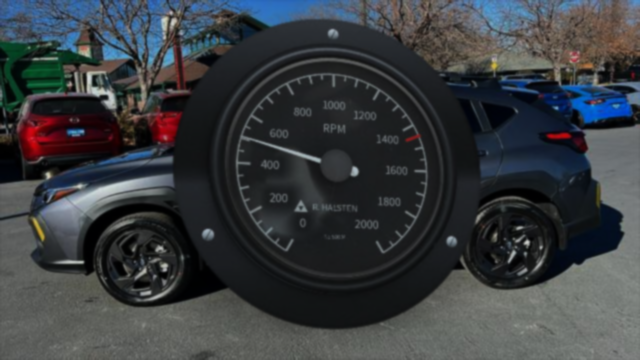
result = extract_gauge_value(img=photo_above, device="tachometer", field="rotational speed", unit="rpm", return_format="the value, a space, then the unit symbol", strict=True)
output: 500 rpm
